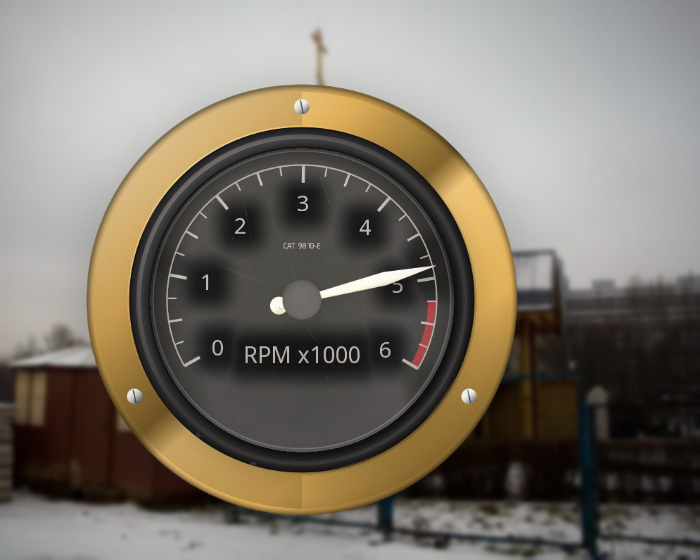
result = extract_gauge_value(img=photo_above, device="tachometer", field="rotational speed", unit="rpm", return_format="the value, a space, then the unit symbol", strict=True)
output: 4875 rpm
